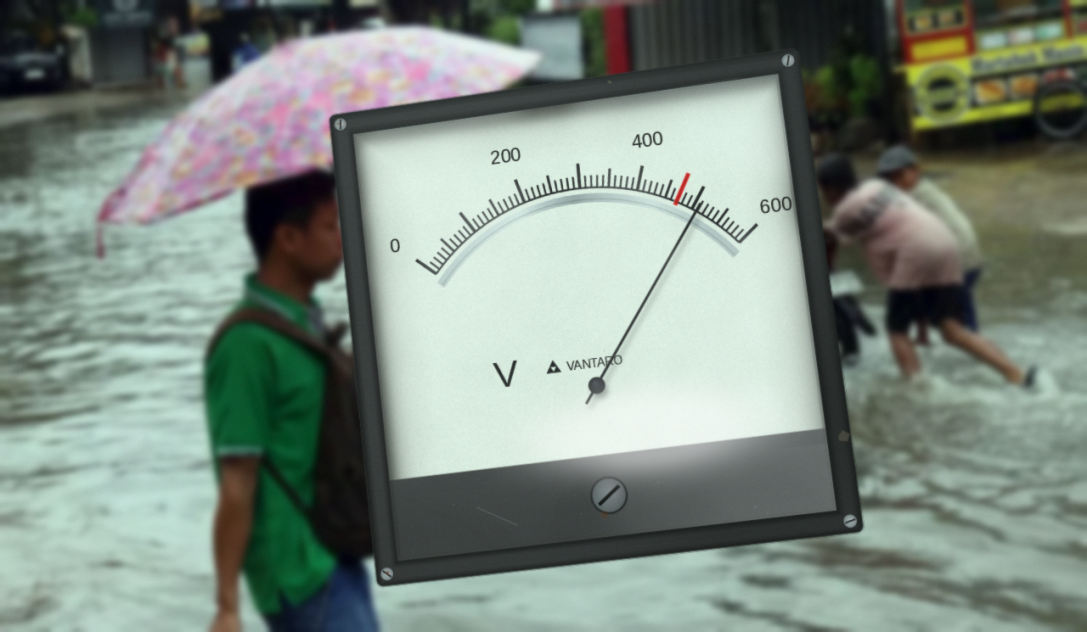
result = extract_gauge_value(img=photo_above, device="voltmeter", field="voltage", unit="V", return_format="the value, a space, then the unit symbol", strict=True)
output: 510 V
